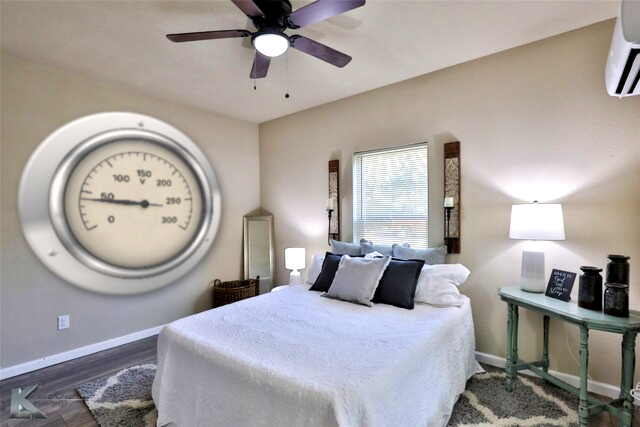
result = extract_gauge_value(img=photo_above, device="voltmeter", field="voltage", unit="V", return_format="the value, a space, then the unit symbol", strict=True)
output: 40 V
